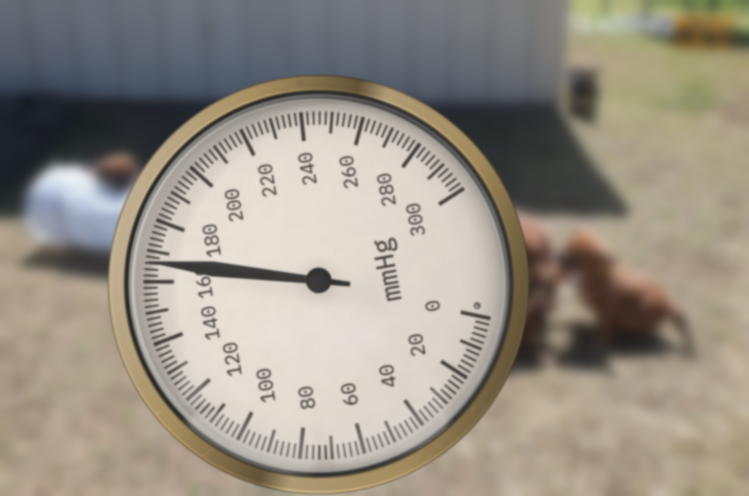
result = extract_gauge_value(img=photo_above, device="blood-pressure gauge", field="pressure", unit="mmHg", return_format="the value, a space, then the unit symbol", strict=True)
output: 166 mmHg
